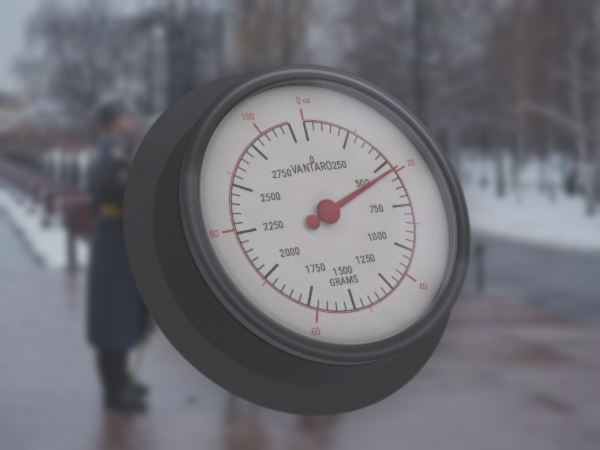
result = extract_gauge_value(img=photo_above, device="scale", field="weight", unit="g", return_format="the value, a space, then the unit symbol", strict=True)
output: 550 g
